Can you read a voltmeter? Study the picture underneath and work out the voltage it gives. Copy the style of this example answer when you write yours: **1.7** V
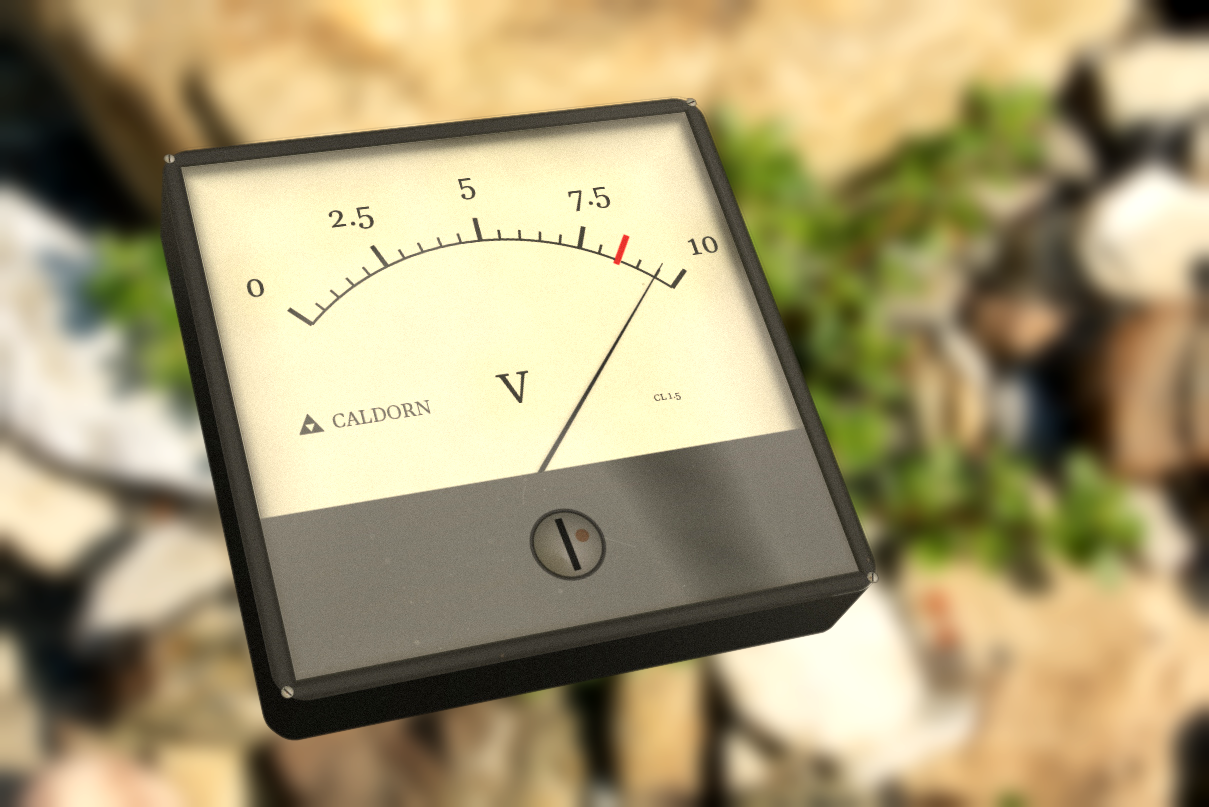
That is **9.5** V
